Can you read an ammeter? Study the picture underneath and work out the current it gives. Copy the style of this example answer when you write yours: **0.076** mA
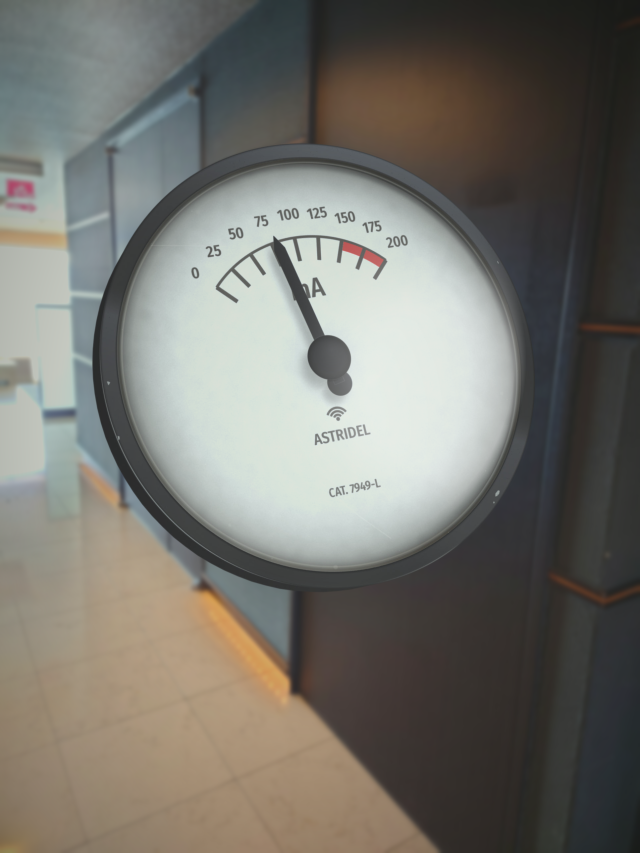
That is **75** mA
